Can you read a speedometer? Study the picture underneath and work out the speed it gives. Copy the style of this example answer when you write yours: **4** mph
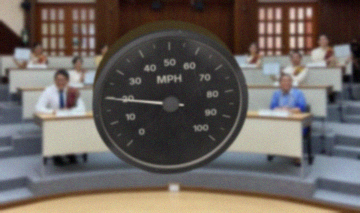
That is **20** mph
